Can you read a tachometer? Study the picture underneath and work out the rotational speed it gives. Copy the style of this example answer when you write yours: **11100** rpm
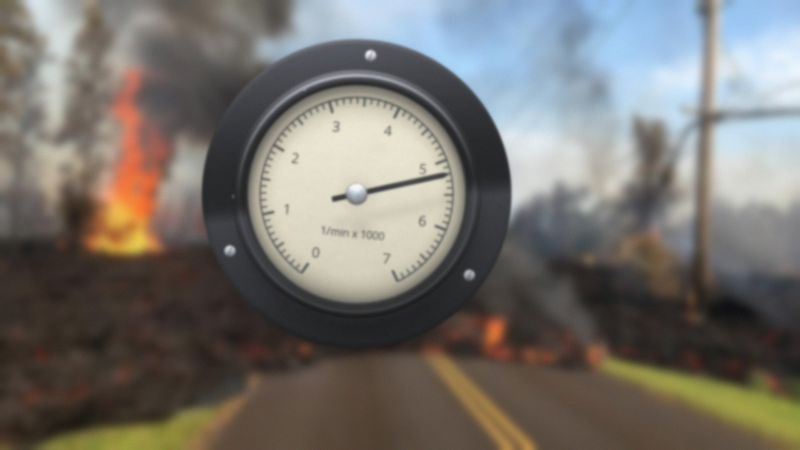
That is **5200** rpm
